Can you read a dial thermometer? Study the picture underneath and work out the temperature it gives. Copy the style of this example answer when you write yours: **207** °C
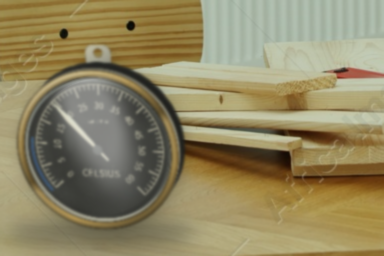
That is **20** °C
